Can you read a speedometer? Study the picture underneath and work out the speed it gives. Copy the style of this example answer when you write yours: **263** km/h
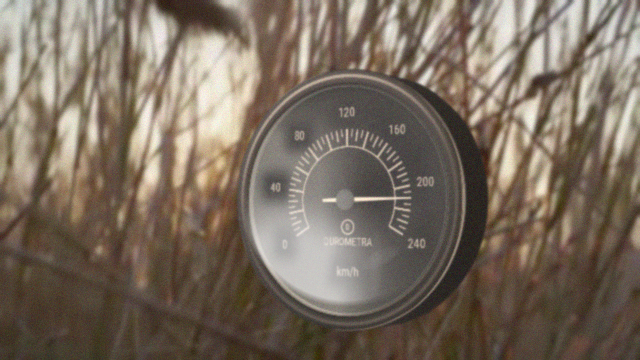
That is **210** km/h
